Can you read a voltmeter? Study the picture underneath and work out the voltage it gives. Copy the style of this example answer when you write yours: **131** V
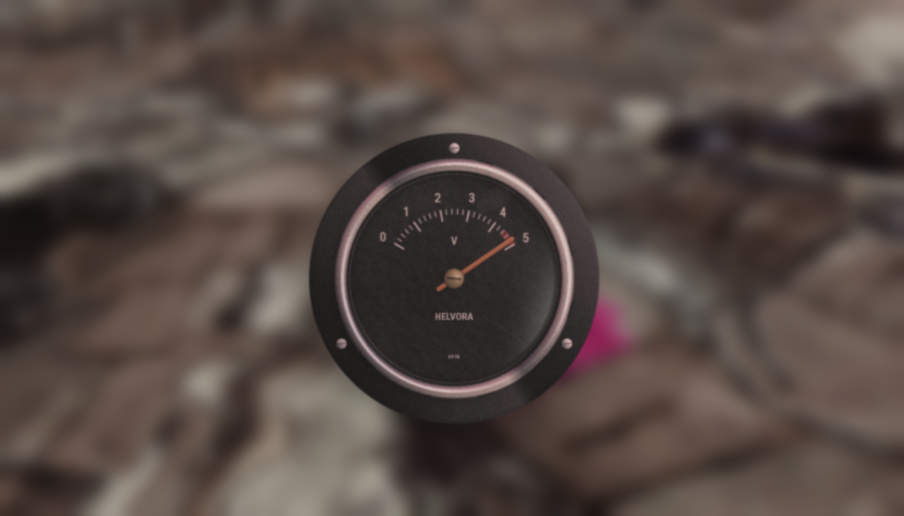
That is **4.8** V
